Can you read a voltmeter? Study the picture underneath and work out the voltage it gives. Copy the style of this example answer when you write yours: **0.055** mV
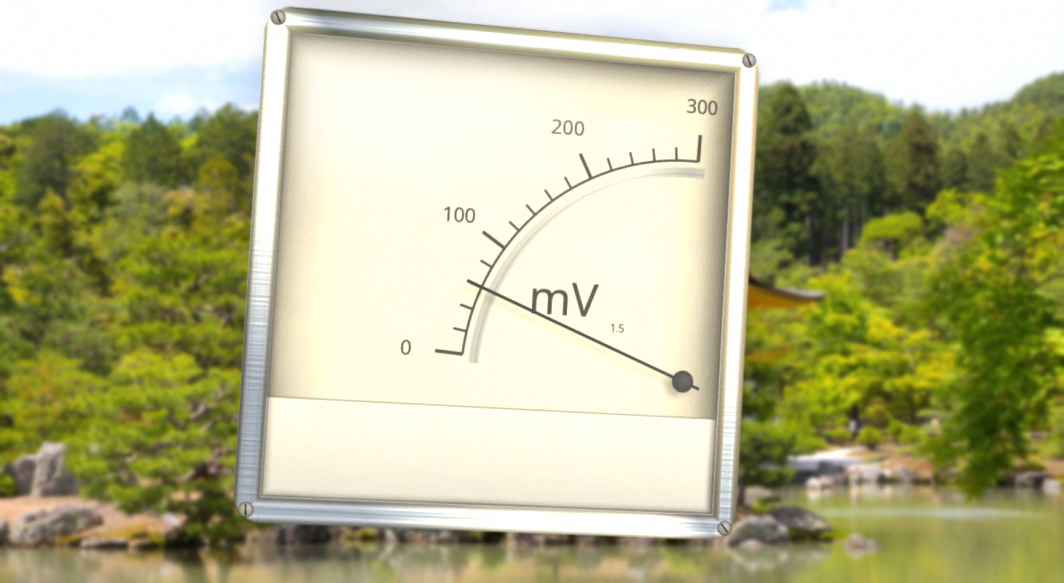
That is **60** mV
